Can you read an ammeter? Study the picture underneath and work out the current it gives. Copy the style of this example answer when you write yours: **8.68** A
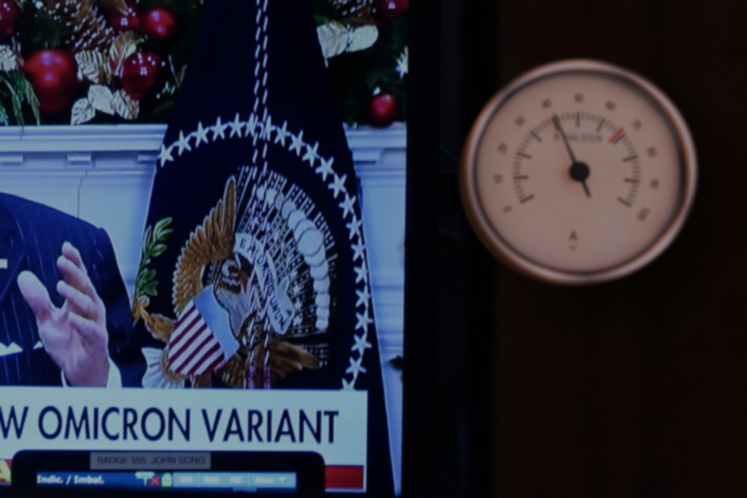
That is **40** A
